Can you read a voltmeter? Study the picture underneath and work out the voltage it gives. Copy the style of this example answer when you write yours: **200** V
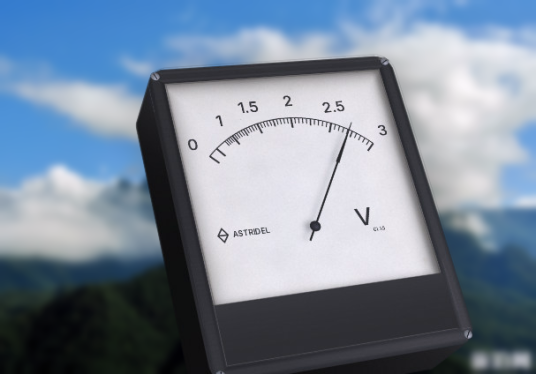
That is **2.7** V
